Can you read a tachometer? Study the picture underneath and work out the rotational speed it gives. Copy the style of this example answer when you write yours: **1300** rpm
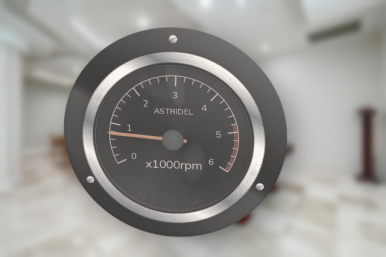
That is **800** rpm
